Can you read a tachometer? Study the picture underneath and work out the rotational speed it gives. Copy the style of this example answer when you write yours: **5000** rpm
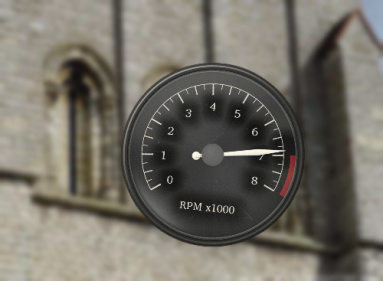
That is **6875** rpm
